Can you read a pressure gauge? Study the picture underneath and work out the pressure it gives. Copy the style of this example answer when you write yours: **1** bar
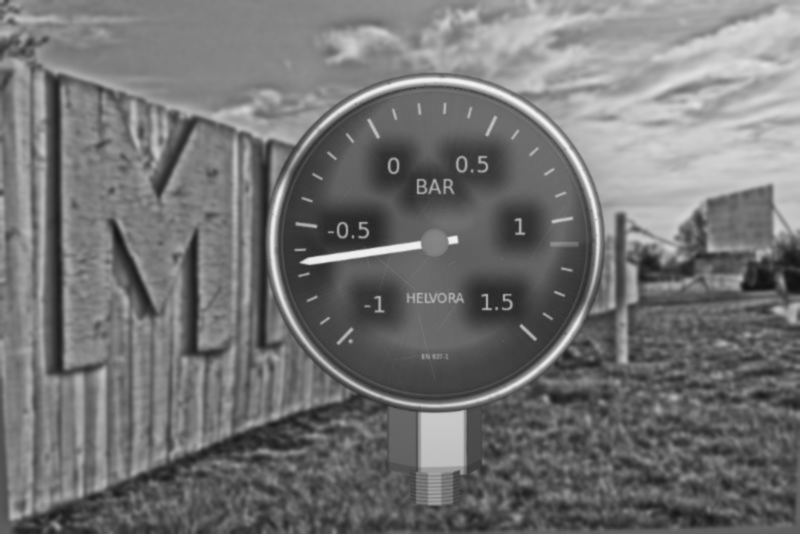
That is **-0.65** bar
